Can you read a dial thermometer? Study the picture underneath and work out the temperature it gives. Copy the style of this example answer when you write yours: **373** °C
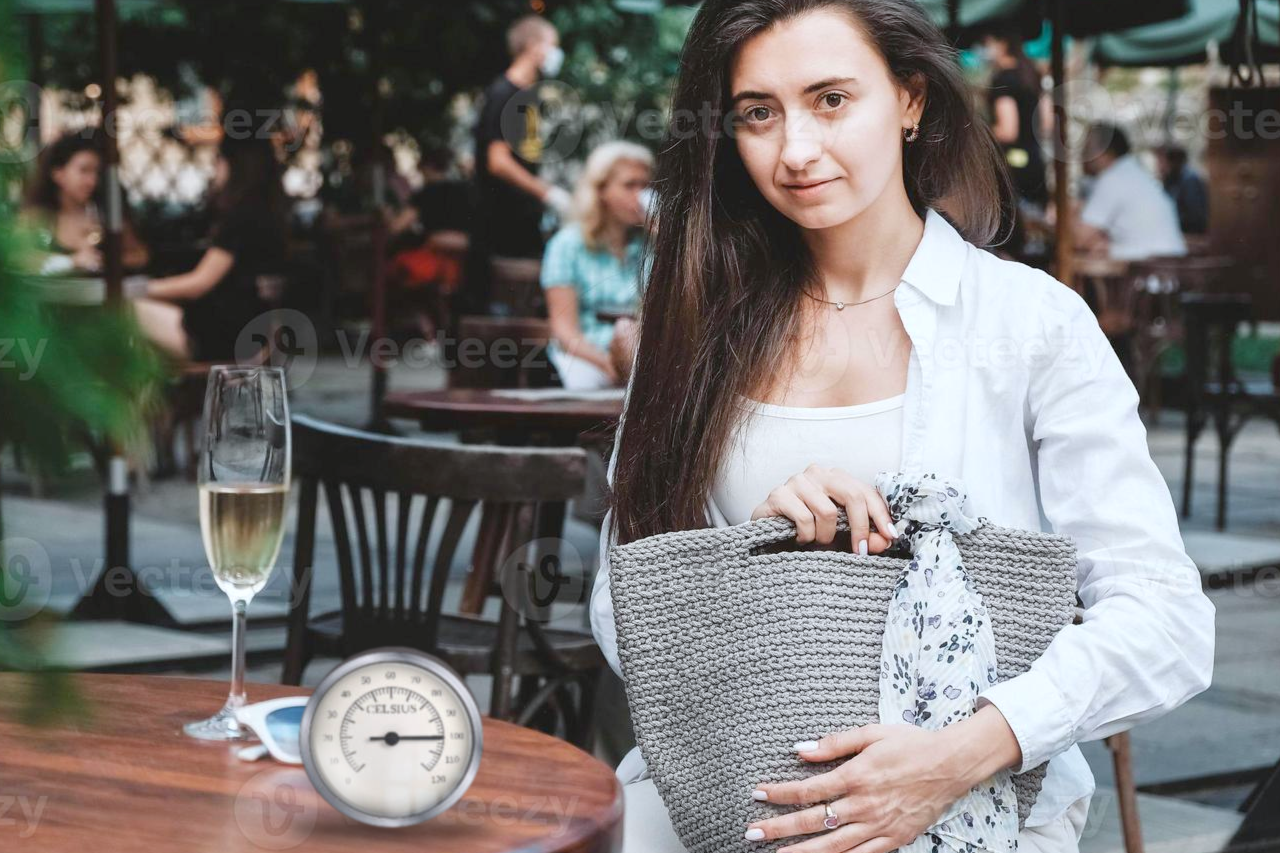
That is **100** °C
